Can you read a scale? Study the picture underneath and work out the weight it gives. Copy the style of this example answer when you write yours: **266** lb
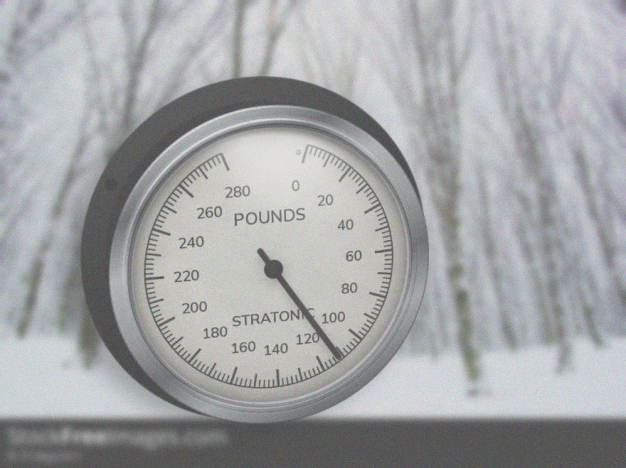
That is **112** lb
